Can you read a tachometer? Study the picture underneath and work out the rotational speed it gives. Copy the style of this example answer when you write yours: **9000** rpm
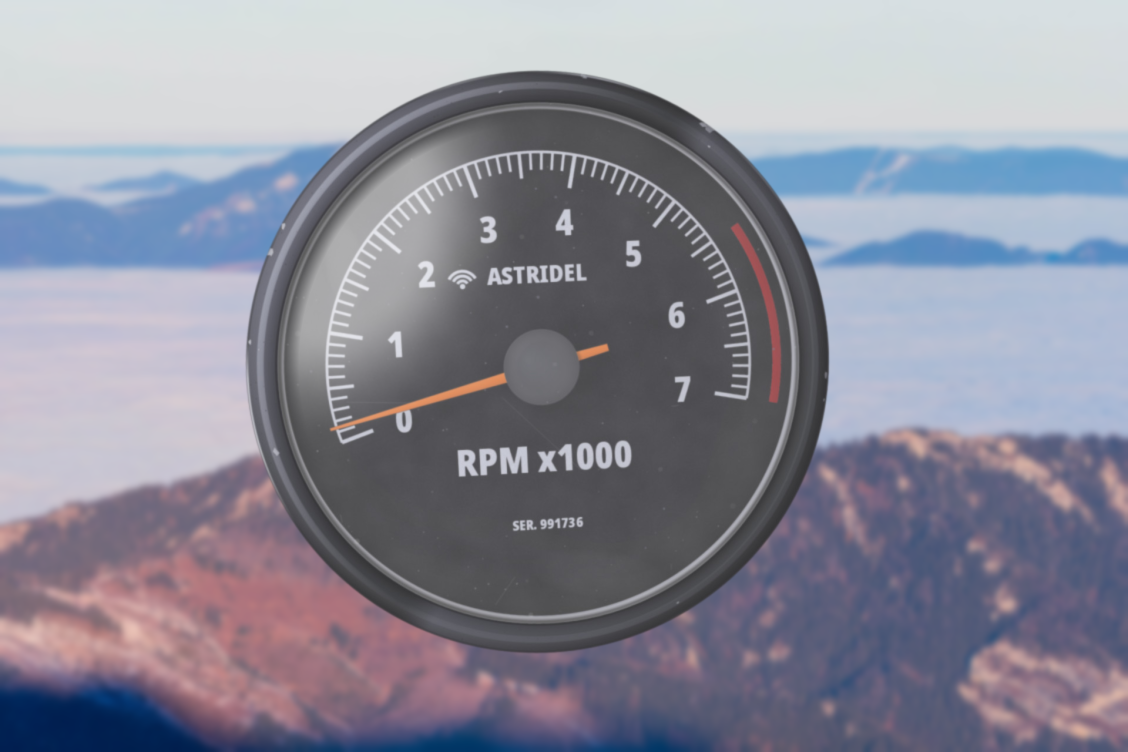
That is **150** rpm
